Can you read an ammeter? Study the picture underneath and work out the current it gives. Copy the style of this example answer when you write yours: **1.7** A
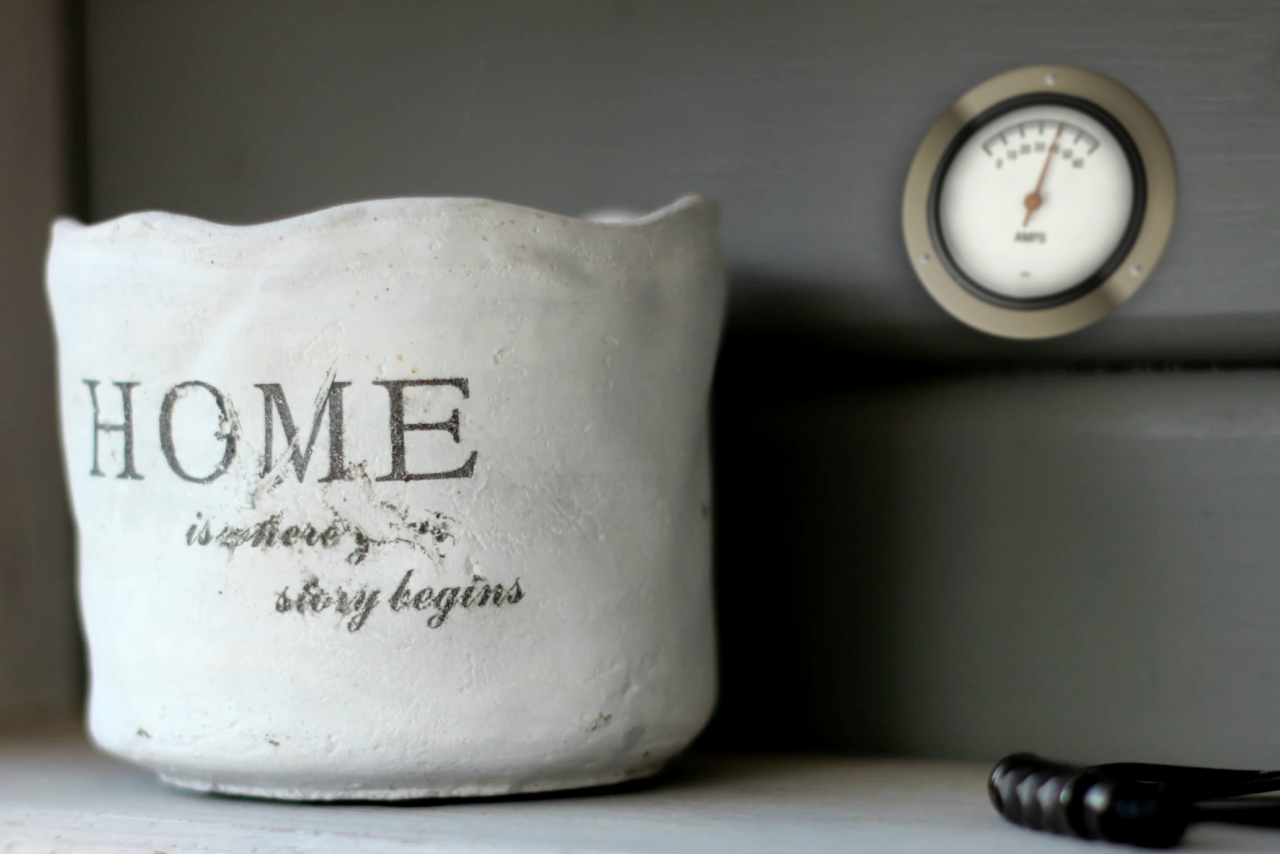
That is **40** A
